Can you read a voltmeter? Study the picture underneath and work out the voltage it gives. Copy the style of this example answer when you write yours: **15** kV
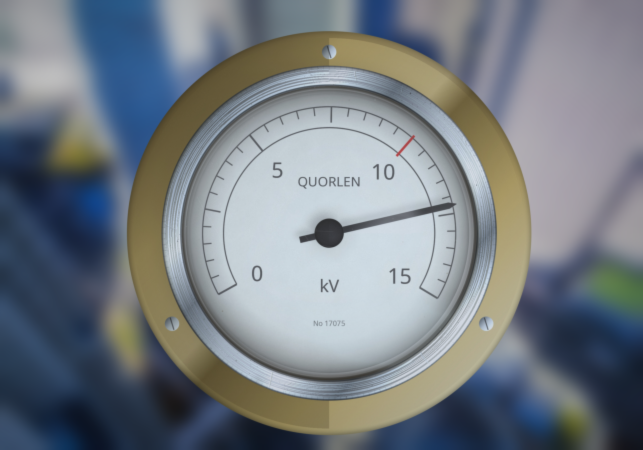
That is **12.25** kV
